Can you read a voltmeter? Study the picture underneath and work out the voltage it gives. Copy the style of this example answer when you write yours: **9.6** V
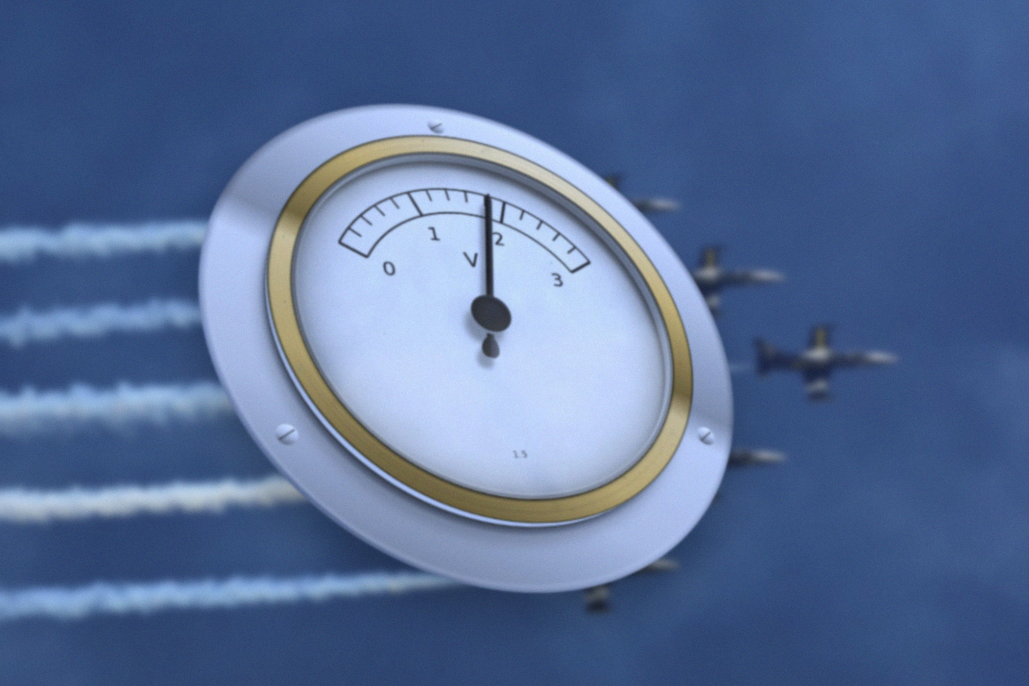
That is **1.8** V
